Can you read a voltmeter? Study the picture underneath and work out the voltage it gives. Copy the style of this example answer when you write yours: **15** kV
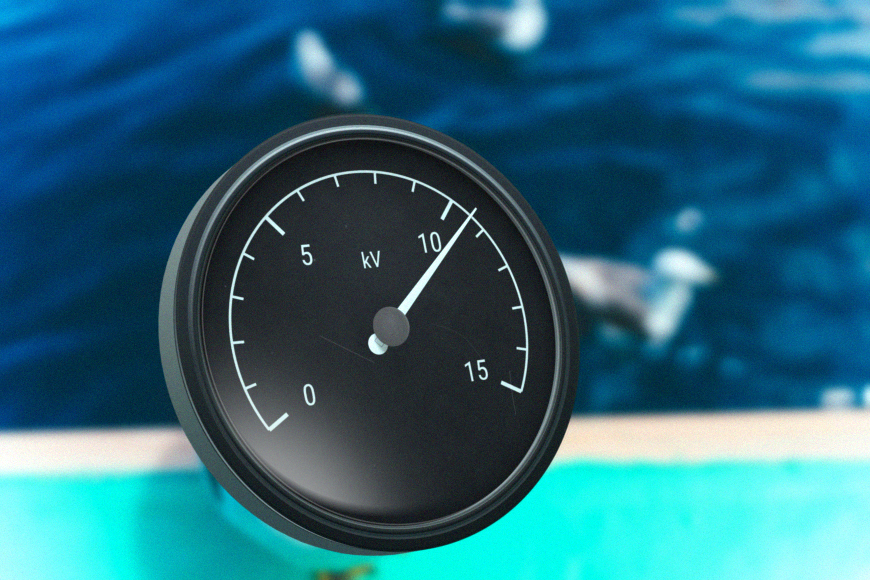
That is **10.5** kV
